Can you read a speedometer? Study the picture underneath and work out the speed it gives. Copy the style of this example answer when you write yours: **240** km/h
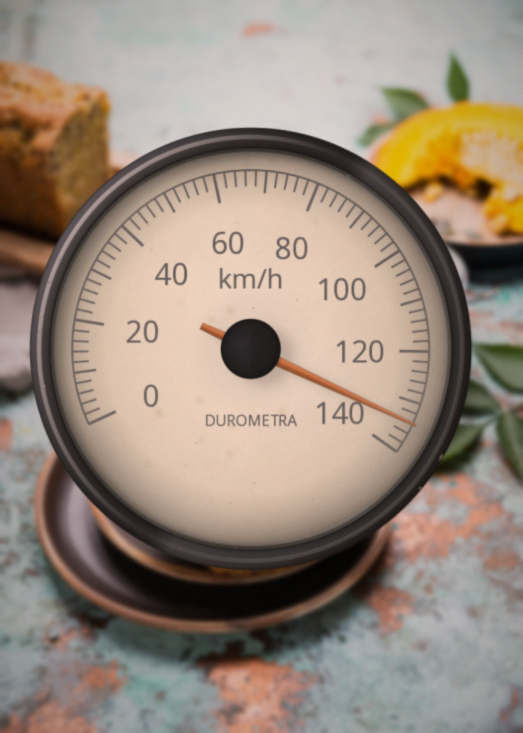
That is **134** km/h
